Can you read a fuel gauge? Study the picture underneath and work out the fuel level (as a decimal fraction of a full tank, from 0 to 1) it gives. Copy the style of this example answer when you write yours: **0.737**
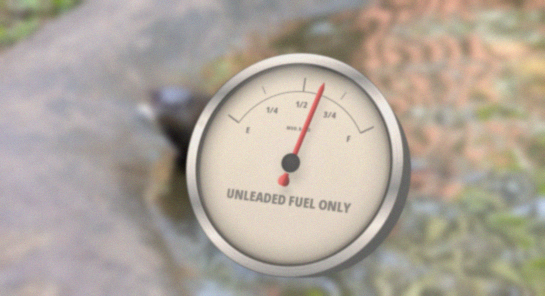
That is **0.625**
